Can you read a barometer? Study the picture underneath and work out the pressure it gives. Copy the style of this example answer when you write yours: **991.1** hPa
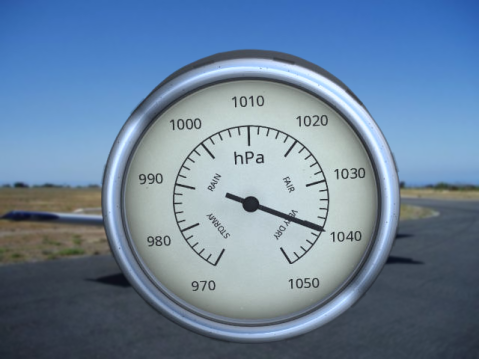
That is **1040** hPa
